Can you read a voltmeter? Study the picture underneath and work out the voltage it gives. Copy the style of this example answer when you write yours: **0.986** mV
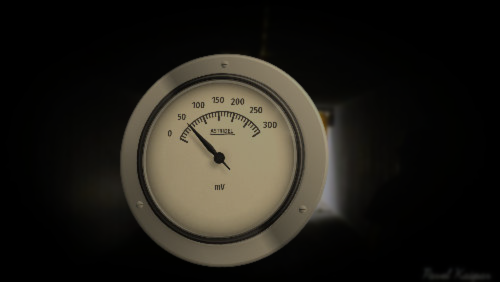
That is **50** mV
